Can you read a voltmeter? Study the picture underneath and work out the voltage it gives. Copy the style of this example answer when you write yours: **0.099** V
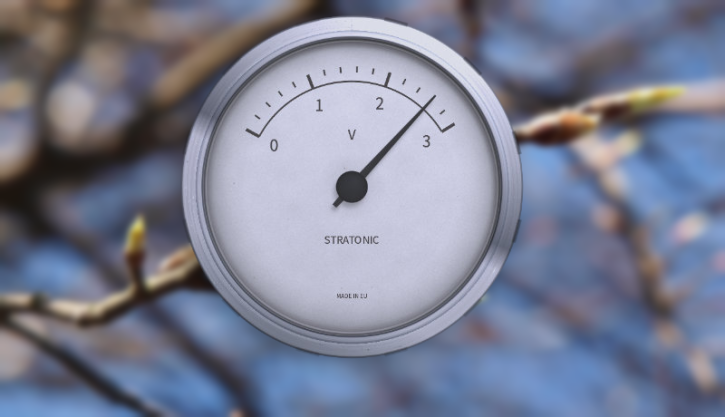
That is **2.6** V
